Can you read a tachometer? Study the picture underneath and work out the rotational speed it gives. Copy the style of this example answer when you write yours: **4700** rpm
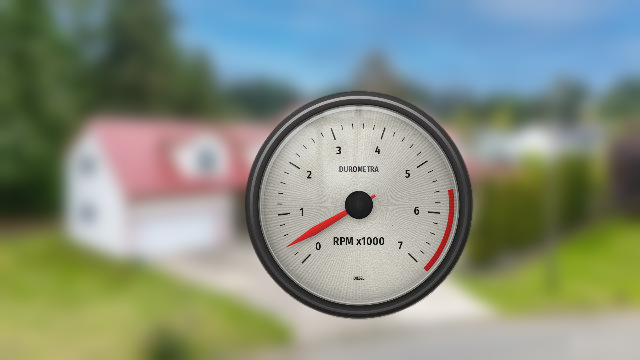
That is **400** rpm
